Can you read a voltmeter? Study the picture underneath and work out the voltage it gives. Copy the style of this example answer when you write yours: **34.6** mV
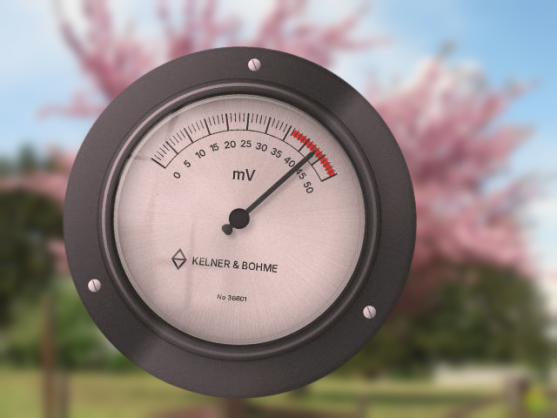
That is **43** mV
